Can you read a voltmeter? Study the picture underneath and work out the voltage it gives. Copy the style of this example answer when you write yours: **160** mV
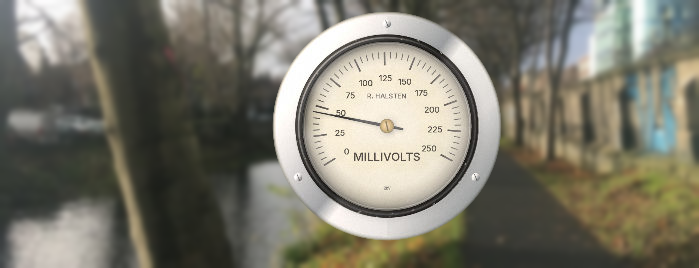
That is **45** mV
